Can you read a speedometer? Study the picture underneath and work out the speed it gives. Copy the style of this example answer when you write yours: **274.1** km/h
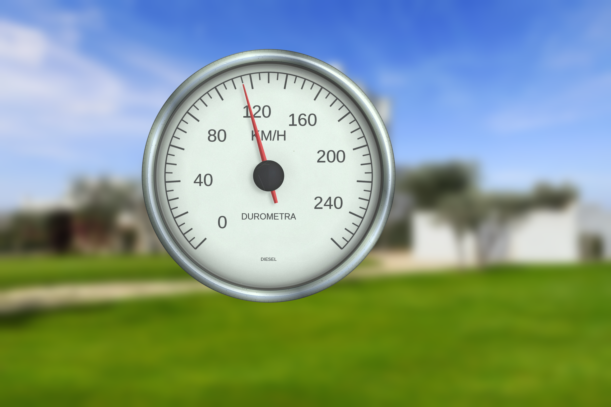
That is **115** km/h
